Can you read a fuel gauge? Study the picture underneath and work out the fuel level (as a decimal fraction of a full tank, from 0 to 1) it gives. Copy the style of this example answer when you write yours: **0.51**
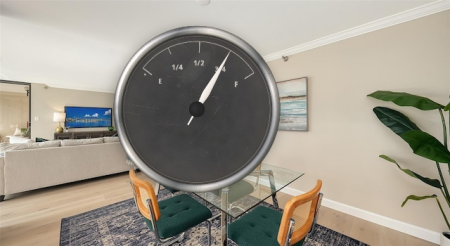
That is **0.75**
